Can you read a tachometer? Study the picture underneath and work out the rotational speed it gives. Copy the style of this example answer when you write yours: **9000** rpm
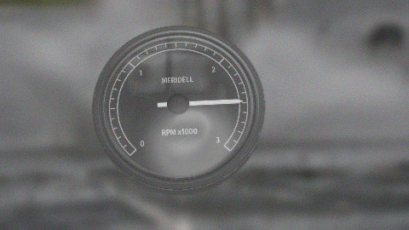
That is **2500** rpm
